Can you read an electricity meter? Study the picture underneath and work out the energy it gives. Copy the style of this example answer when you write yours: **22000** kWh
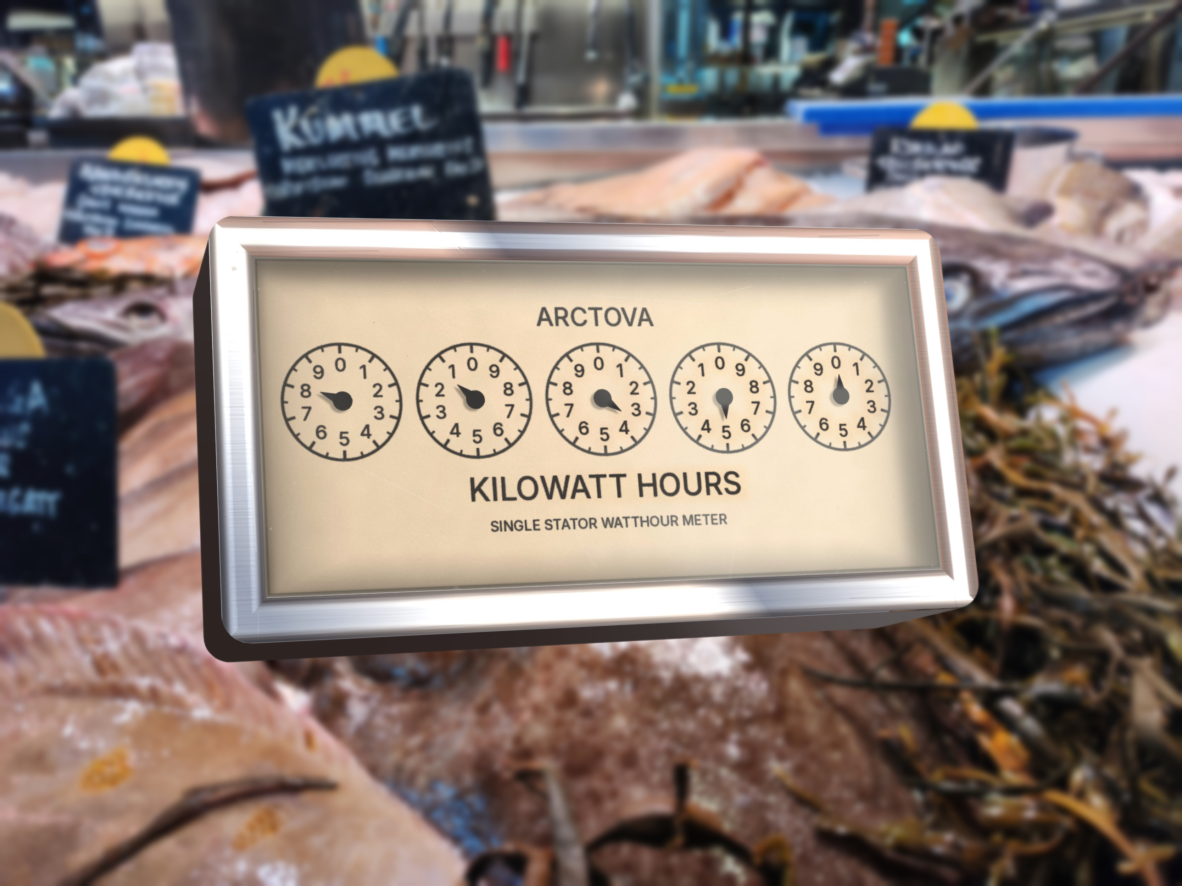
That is **81350** kWh
